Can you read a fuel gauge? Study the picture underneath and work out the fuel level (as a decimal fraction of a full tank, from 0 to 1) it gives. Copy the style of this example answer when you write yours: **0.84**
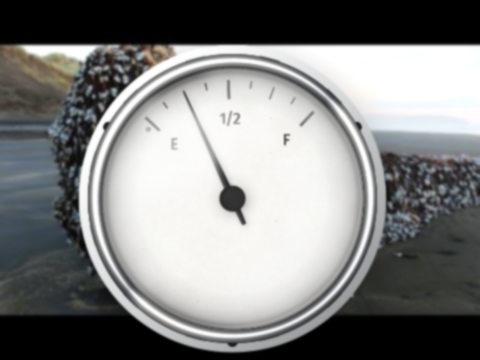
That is **0.25**
